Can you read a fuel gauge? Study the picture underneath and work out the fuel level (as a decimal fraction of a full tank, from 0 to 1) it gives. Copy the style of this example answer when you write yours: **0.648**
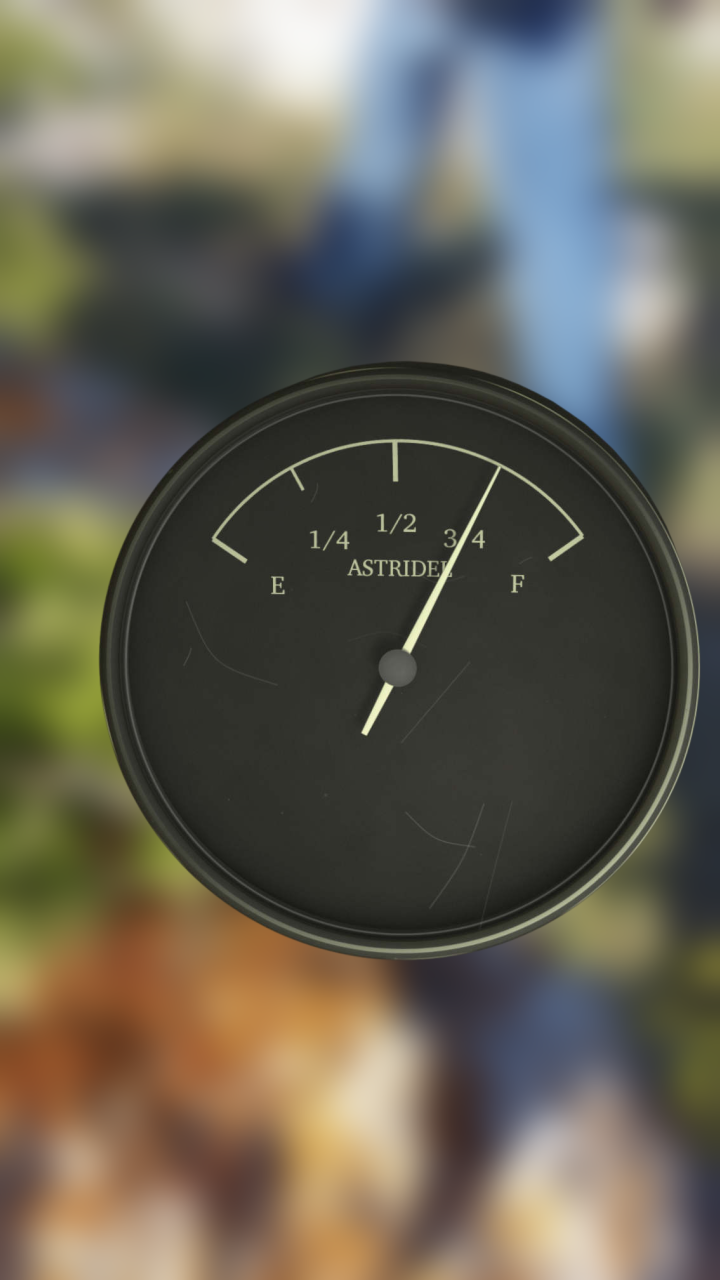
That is **0.75**
